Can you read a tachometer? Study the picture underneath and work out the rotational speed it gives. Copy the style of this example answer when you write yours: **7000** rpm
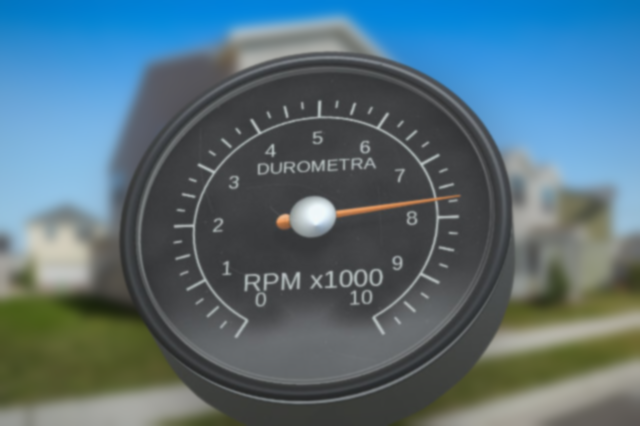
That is **7750** rpm
